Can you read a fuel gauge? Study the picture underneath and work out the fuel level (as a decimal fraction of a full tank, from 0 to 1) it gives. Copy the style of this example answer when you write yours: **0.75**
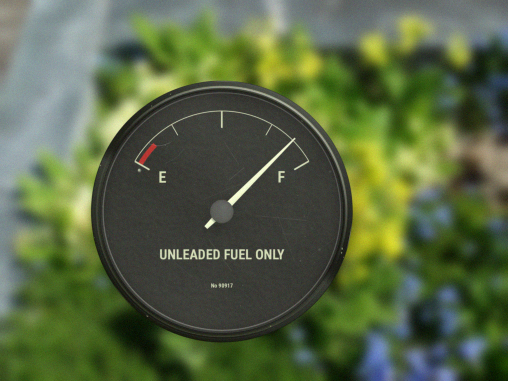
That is **0.875**
